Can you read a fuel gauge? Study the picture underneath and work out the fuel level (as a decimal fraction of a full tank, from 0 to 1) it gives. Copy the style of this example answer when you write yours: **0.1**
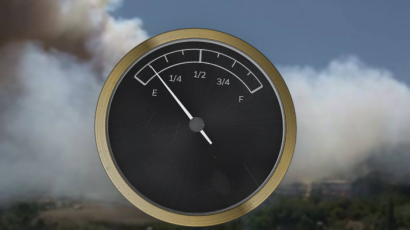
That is **0.125**
